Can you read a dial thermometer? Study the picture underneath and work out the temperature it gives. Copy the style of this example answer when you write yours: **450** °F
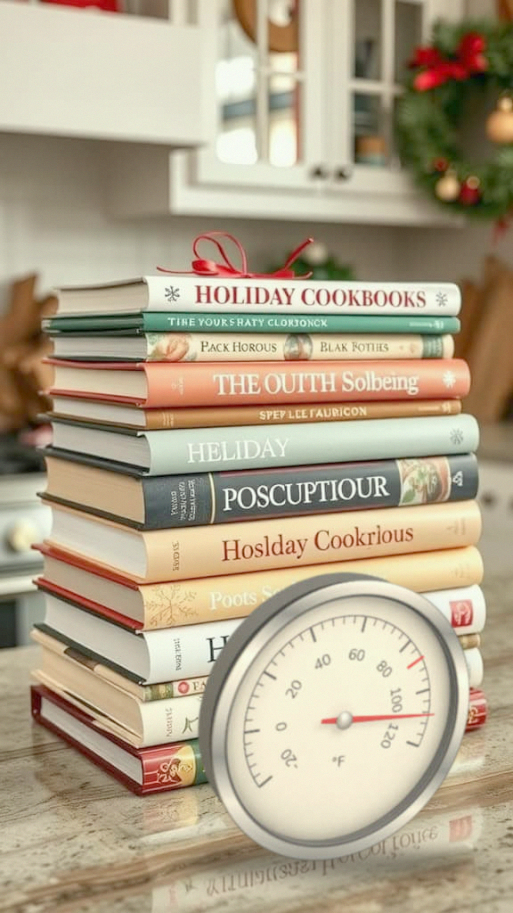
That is **108** °F
